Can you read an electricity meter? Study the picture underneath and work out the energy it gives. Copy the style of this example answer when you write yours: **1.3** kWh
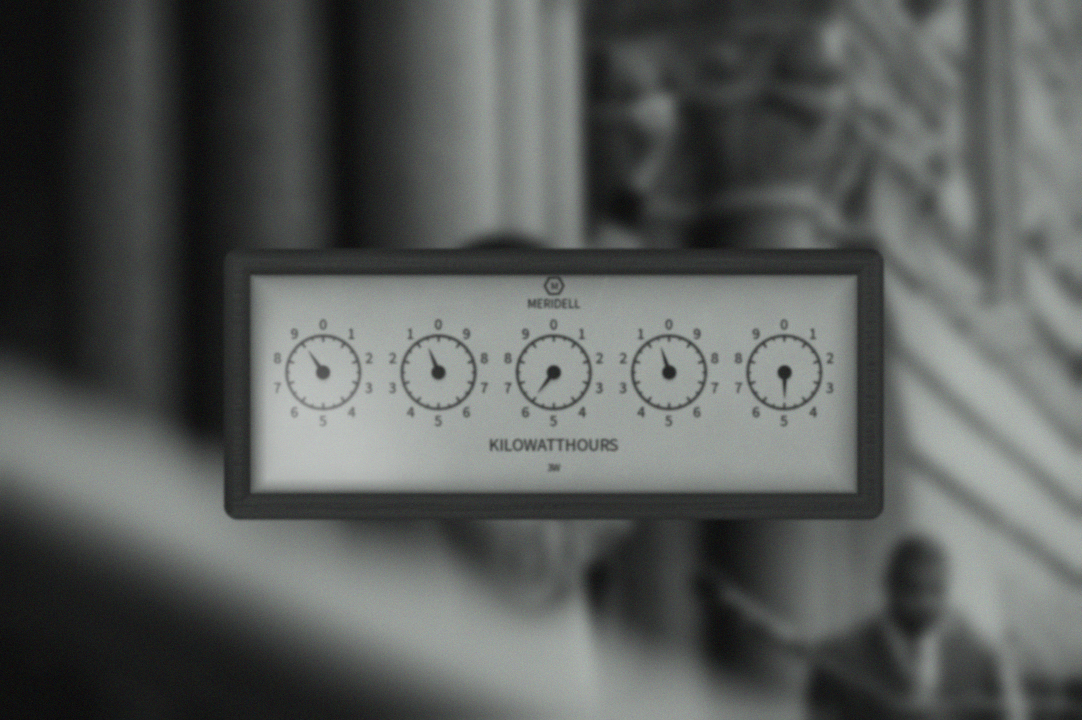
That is **90605** kWh
